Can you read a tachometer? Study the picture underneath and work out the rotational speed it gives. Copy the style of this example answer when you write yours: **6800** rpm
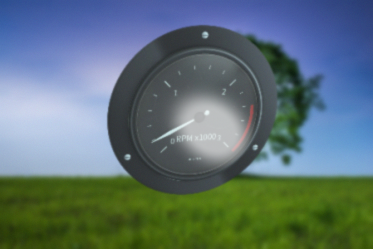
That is **200** rpm
